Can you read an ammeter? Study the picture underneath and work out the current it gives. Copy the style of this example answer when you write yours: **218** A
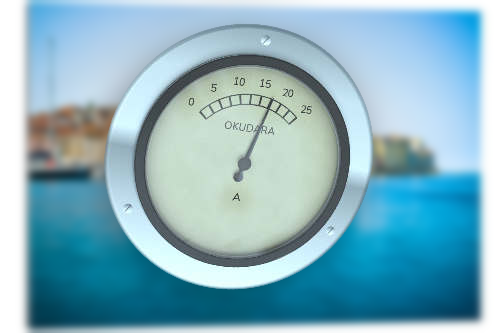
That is **17.5** A
